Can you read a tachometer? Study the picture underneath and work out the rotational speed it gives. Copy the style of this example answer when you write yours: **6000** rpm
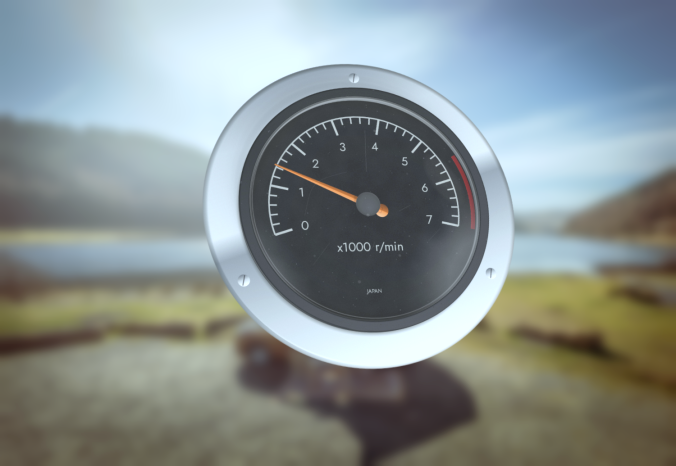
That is **1400** rpm
